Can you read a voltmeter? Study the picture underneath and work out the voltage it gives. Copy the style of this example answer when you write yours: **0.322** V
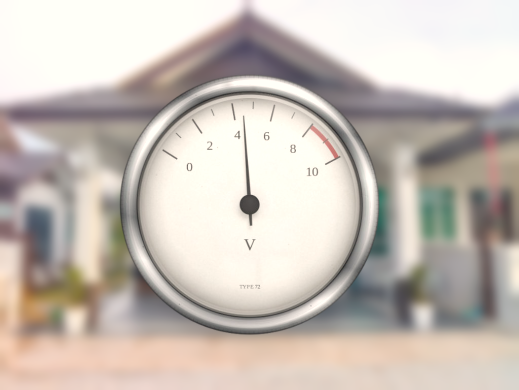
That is **4.5** V
